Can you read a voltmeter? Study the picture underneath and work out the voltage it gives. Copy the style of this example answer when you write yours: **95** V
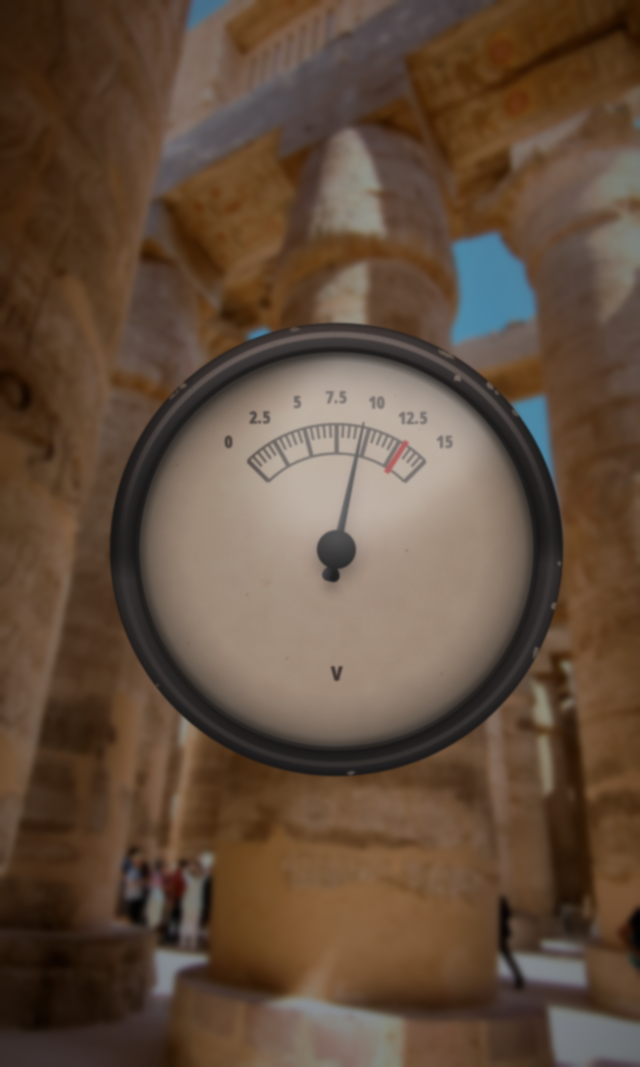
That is **9.5** V
